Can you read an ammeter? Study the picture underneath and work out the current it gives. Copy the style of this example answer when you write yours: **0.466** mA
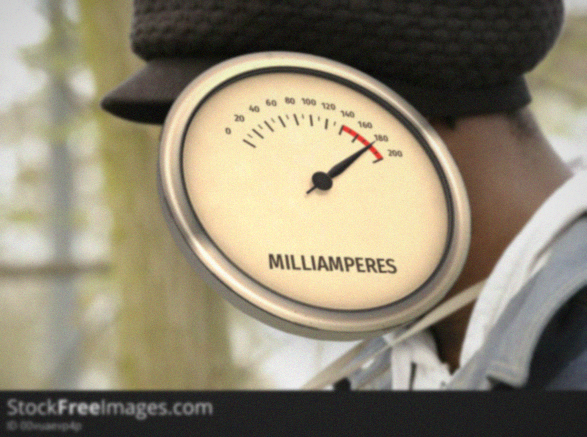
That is **180** mA
